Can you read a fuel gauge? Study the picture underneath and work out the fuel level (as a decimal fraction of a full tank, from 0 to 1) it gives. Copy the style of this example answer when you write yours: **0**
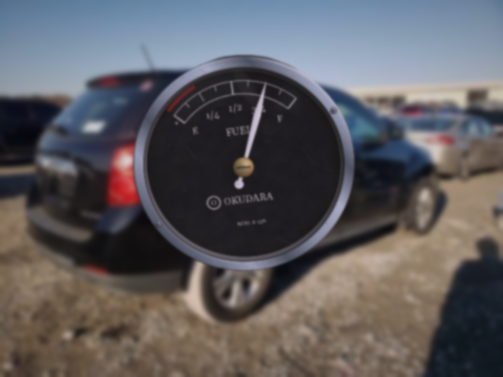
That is **0.75**
